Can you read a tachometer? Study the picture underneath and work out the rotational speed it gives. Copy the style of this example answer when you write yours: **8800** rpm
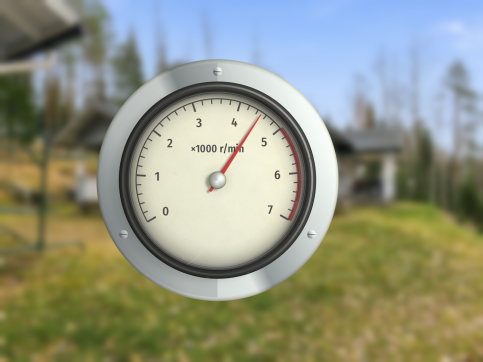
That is **4500** rpm
